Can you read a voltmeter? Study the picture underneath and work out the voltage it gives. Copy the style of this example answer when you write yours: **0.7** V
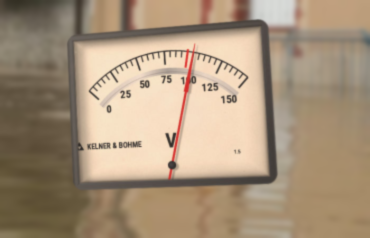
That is **100** V
